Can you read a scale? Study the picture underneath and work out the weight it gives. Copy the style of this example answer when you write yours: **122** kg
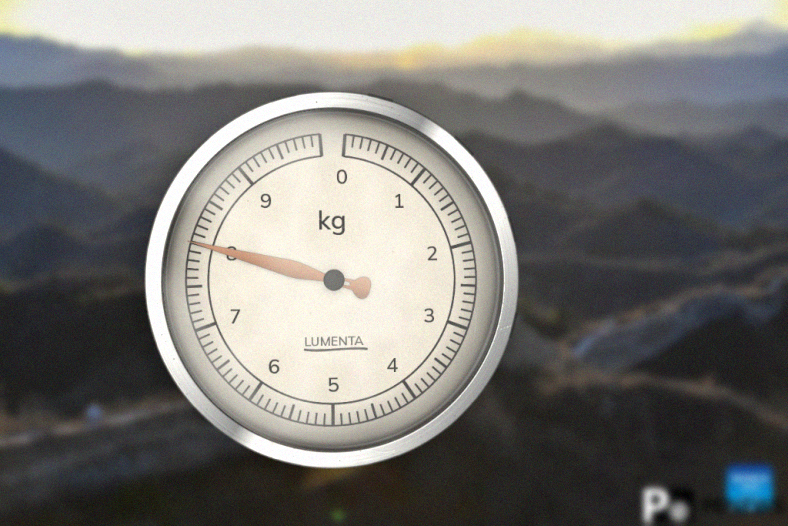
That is **8** kg
